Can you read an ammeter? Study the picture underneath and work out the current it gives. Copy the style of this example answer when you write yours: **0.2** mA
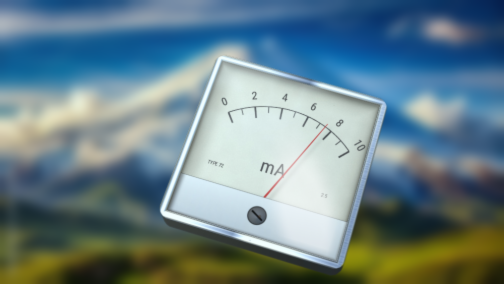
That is **7.5** mA
